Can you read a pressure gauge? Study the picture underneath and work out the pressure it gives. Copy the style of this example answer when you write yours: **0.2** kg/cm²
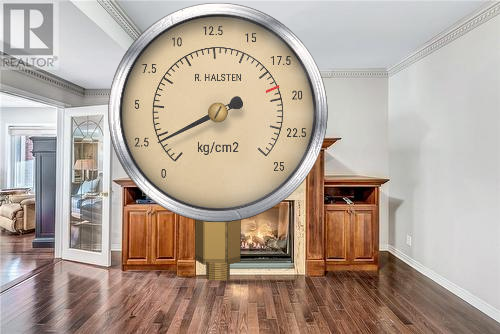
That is **2** kg/cm²
